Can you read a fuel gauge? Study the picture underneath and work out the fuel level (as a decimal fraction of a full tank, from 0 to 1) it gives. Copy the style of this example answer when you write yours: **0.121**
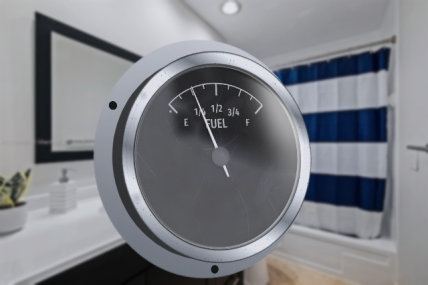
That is **0.25**
